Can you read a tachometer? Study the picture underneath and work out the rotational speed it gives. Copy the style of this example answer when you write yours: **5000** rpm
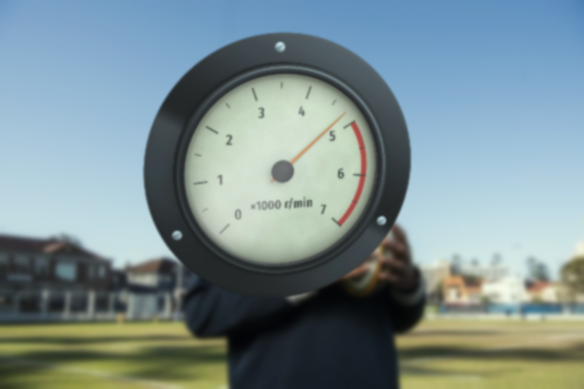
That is **4750** rpm
